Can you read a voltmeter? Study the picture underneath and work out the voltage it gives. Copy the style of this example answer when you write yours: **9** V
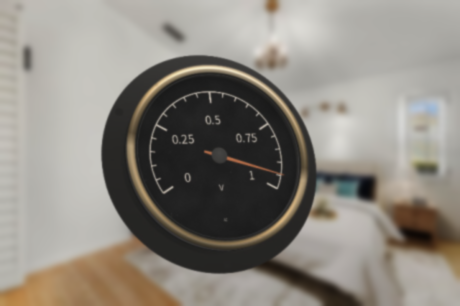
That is **0.95** V
